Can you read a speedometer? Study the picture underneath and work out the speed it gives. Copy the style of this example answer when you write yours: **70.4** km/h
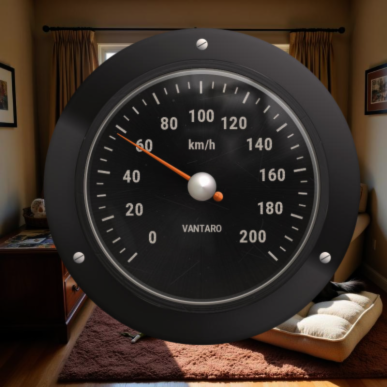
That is **57.5** km/h
